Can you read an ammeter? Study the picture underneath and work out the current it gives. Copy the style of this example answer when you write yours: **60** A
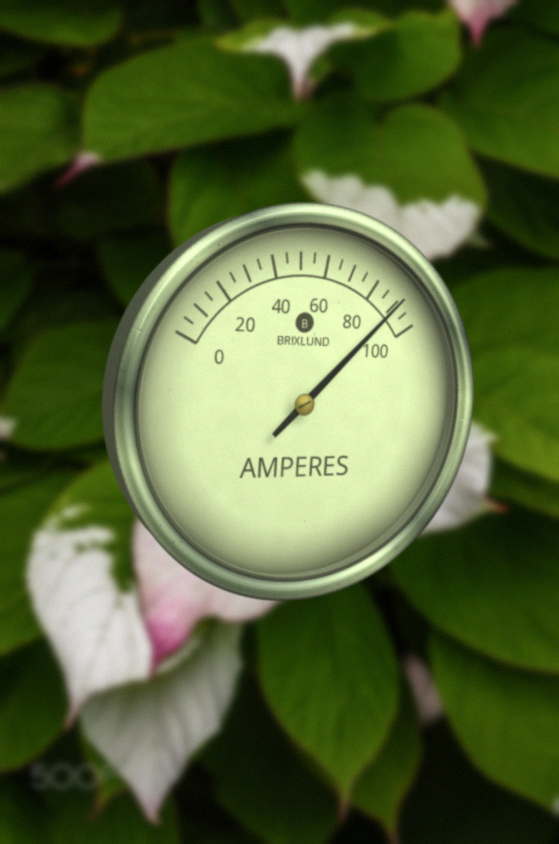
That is **90** A
